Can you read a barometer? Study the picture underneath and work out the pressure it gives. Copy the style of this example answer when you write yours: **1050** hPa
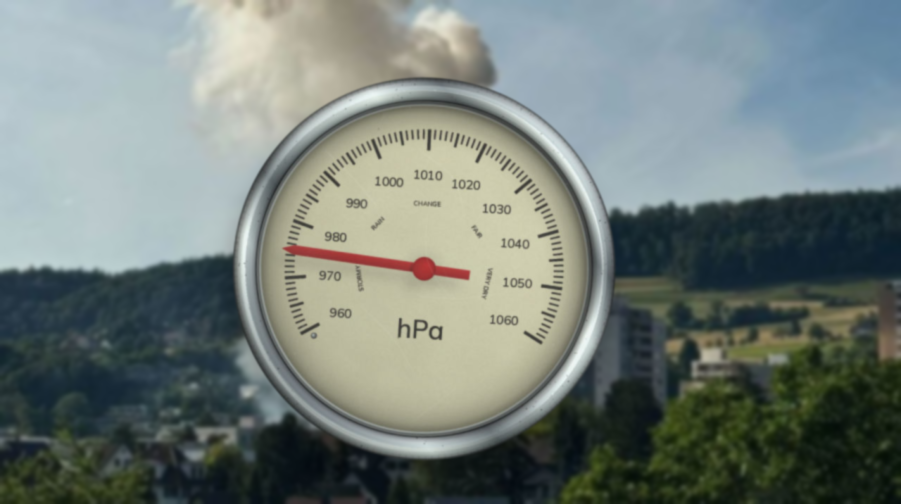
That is **975** hPa
